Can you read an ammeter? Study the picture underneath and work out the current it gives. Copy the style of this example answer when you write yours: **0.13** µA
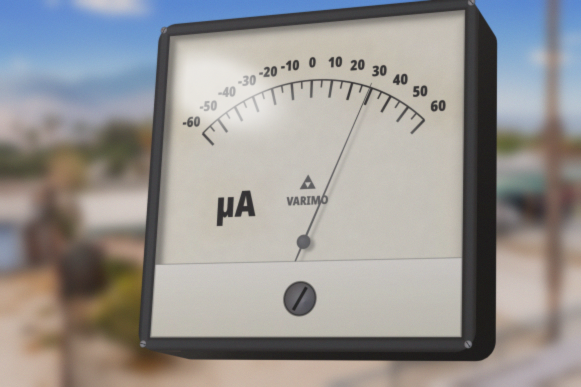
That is **30** µA
